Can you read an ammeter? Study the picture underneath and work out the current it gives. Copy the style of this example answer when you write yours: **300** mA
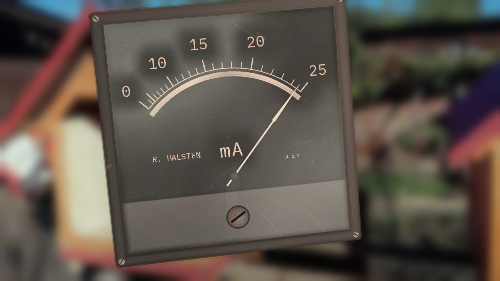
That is **24.5** mA
